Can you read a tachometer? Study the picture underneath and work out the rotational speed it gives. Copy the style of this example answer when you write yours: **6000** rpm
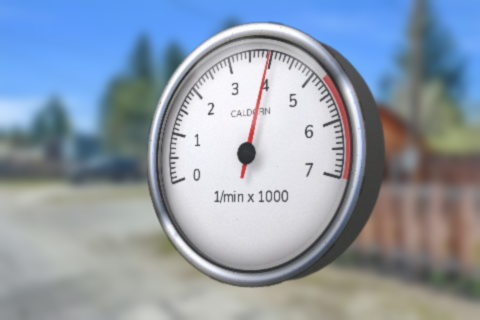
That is **4000** rpm
